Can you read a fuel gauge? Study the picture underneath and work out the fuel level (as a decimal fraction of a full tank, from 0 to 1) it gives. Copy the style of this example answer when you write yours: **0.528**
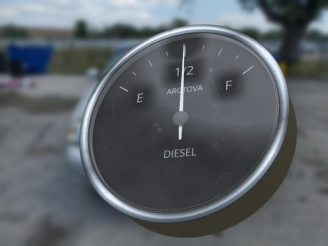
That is **0.5**
